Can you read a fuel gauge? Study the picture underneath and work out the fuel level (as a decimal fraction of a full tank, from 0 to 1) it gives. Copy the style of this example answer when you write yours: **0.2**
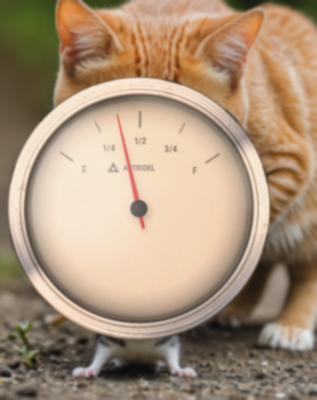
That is **0.375**
